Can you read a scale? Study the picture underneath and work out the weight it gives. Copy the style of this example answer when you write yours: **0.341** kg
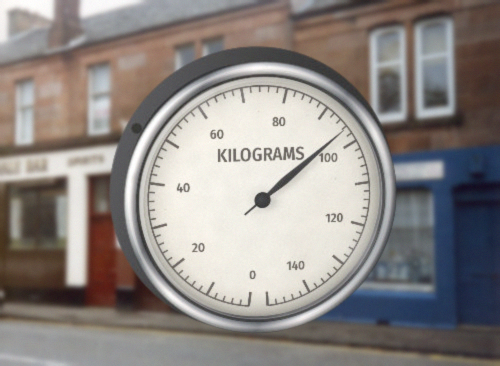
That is **96** kg
